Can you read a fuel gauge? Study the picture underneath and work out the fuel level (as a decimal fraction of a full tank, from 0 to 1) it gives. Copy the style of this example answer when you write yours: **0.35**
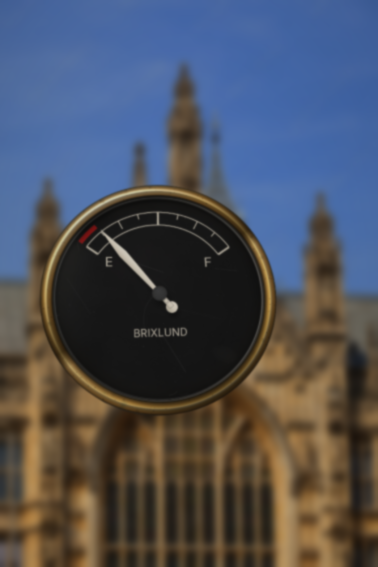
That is **0.125**
